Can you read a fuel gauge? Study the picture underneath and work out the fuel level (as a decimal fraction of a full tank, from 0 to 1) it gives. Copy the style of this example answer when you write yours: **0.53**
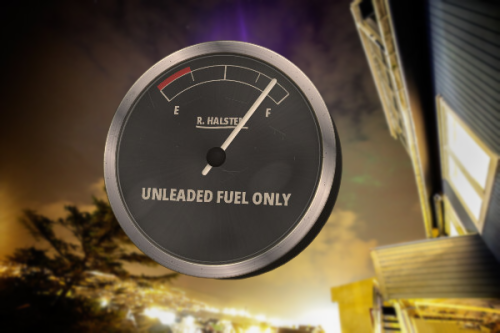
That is **0.875**
